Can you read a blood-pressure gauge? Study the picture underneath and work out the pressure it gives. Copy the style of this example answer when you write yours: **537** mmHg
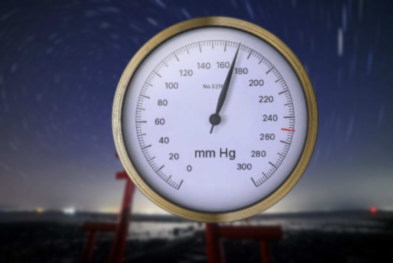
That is **170** mmHg
